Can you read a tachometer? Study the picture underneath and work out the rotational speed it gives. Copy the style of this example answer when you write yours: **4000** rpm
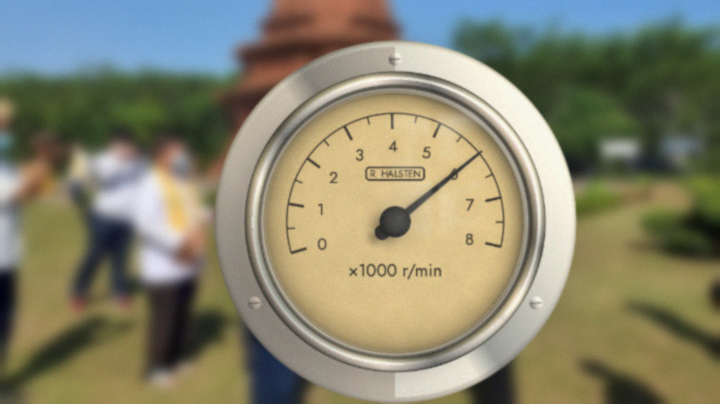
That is **6000** rpm
